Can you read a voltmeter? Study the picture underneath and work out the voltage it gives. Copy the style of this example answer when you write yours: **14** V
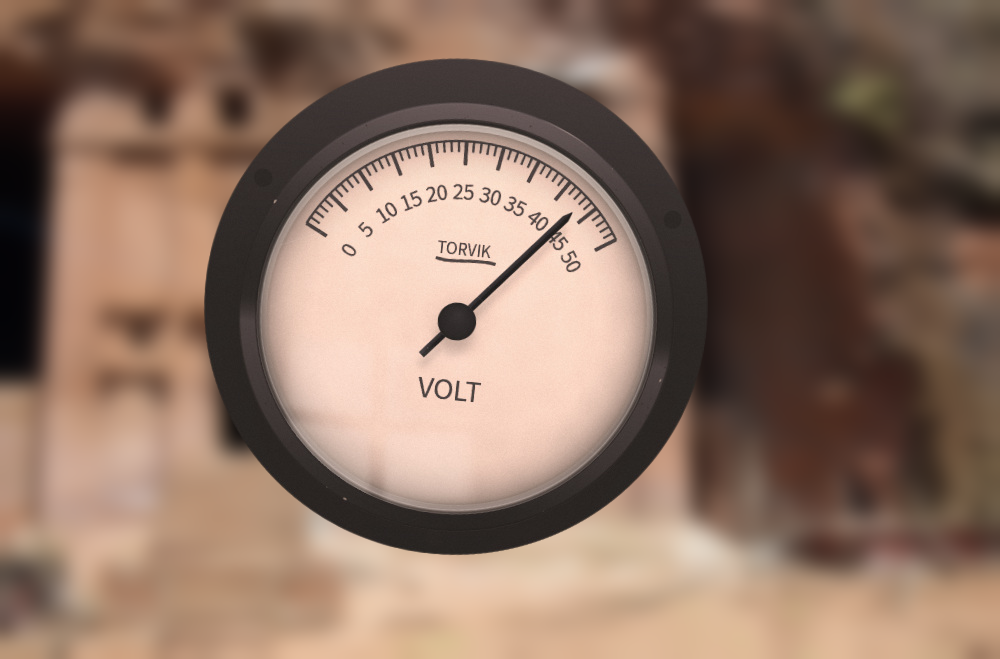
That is **43** V
